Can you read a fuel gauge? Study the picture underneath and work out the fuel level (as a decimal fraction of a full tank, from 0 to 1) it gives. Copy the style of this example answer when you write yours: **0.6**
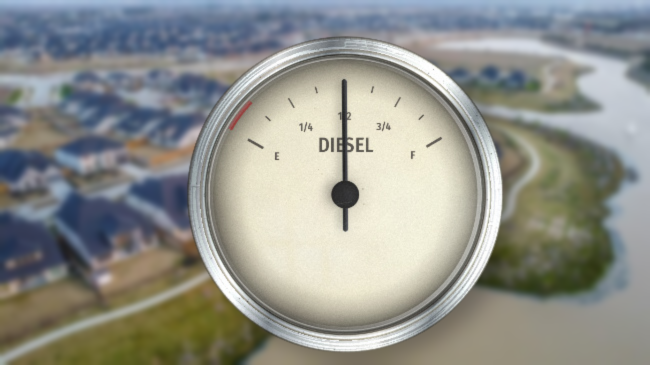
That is **0.5**
